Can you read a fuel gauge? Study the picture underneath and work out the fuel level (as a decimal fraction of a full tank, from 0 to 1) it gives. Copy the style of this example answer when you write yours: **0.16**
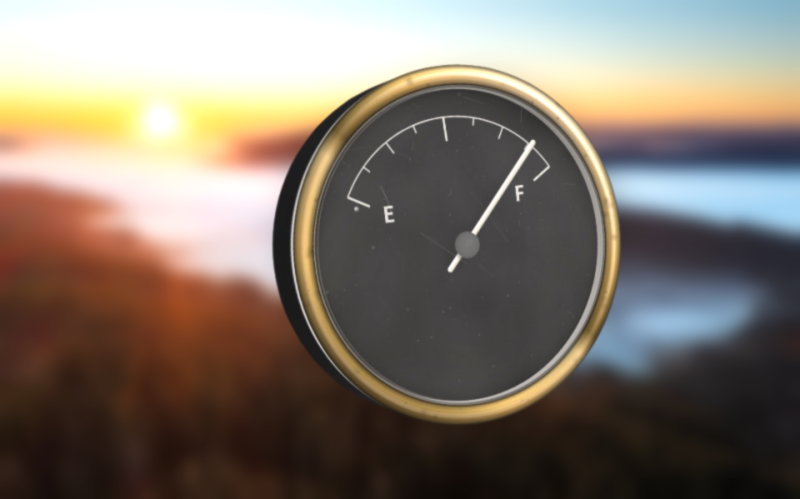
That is **0.875**
